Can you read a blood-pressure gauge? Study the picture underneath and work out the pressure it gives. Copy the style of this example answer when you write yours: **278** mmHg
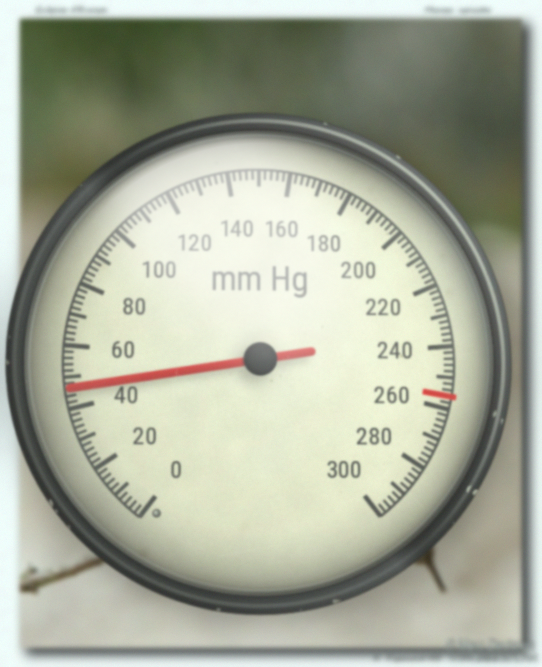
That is **46** mmHg
